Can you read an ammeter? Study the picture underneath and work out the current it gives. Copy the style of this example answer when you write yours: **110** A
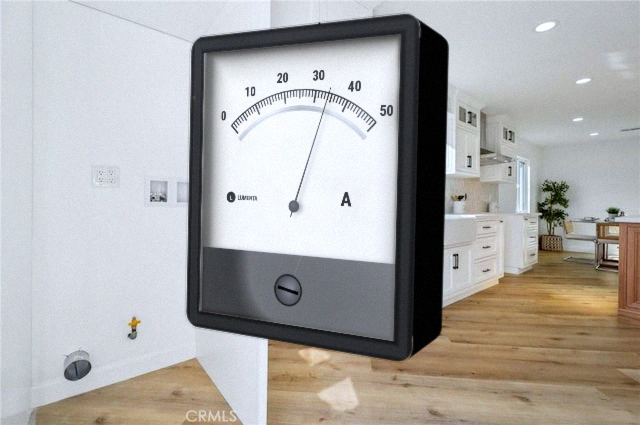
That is **35** A
